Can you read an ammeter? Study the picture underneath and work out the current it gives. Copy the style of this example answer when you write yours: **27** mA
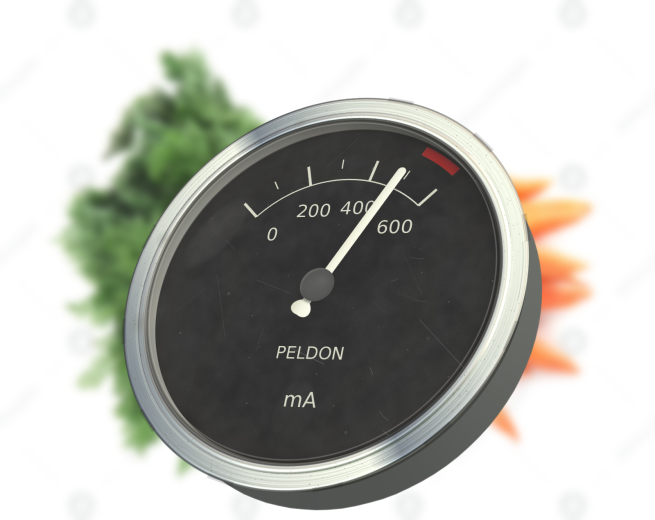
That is **500** mA
